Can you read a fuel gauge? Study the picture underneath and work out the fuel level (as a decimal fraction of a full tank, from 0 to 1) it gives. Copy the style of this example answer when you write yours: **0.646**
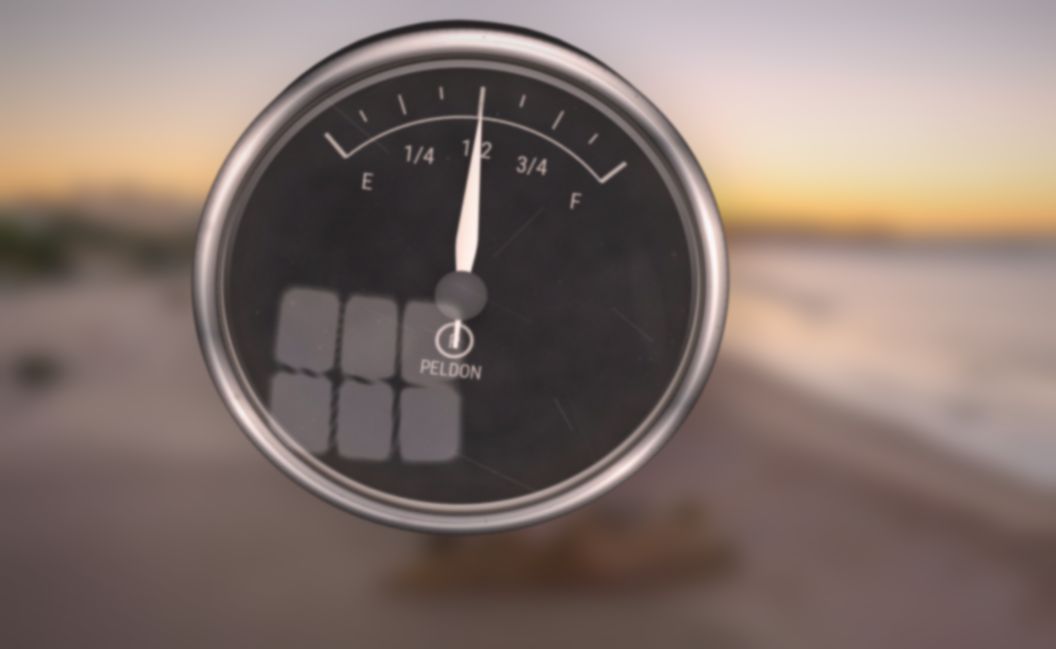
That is **0.5**
